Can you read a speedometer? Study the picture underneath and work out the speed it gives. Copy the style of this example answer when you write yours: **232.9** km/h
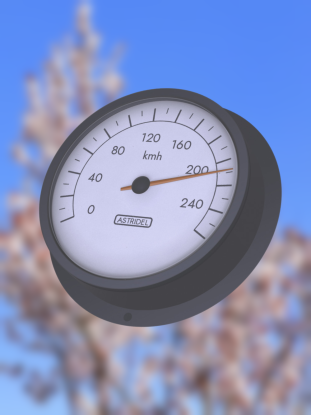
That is **210** km/h
